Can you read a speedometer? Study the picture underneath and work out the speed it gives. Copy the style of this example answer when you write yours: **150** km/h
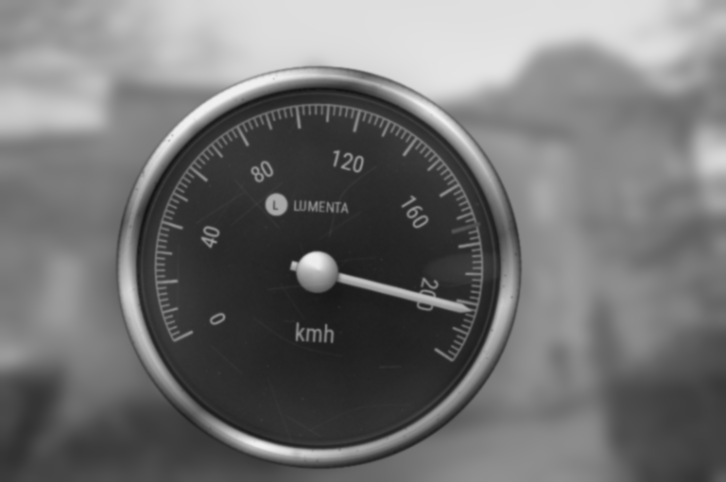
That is **202** km/h
